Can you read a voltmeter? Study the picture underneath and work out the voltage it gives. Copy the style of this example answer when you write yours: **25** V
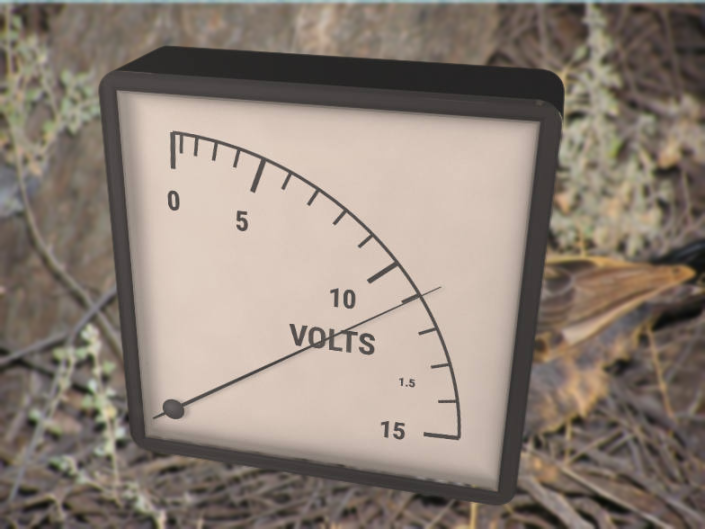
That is **11** V
